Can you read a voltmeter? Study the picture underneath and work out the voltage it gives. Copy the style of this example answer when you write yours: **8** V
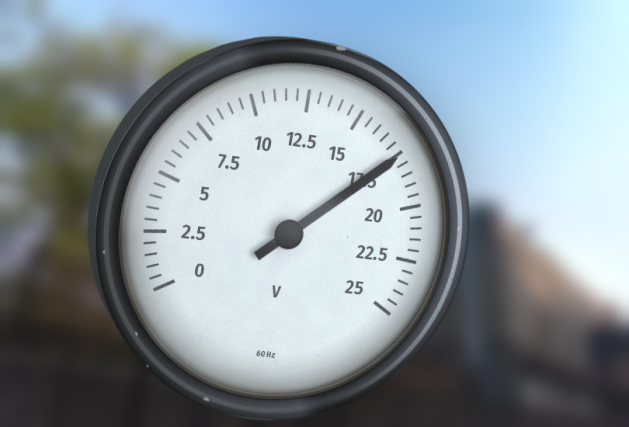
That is **17.5** V
